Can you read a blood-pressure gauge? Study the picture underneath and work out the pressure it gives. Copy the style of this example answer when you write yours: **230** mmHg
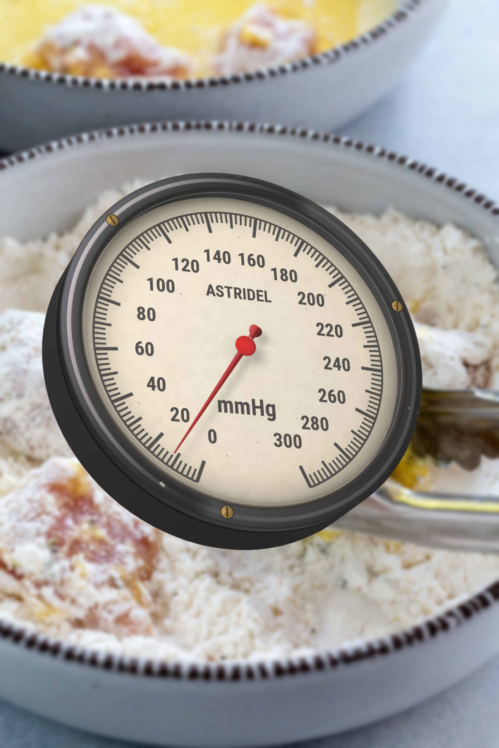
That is **12** mmHg
